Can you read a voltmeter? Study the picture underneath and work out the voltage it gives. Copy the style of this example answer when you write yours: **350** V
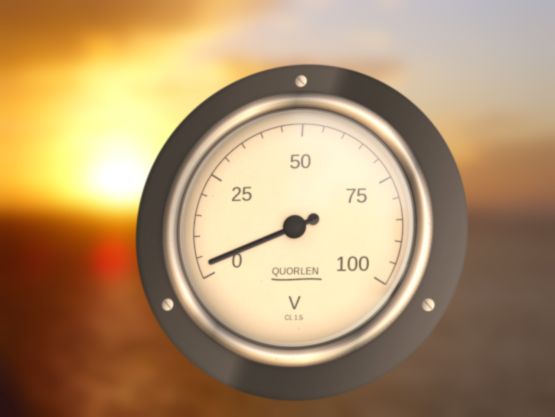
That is **2.5** V
